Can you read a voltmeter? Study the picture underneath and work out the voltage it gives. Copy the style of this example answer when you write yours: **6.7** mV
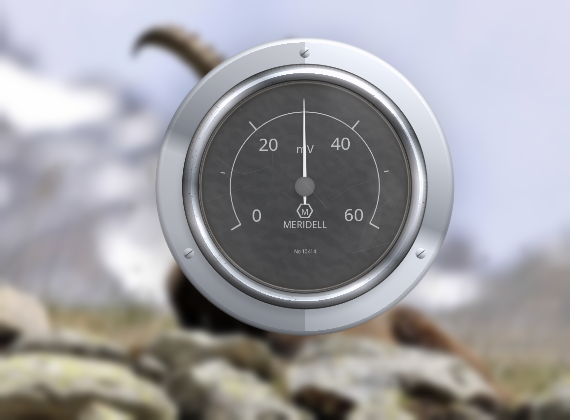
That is **30** mV
